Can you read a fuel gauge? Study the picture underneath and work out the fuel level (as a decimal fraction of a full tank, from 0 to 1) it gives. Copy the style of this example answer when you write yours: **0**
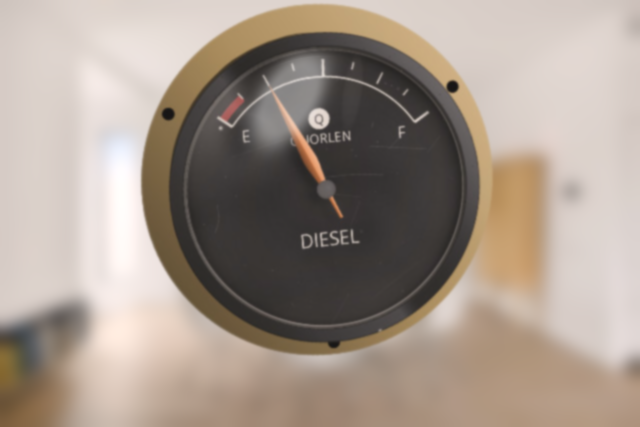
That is **0.25**
